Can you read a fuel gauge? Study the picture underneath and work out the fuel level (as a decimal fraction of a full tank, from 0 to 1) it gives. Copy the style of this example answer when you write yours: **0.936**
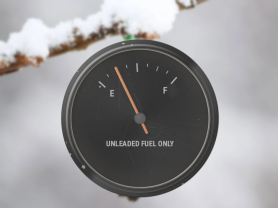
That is **0.25**
